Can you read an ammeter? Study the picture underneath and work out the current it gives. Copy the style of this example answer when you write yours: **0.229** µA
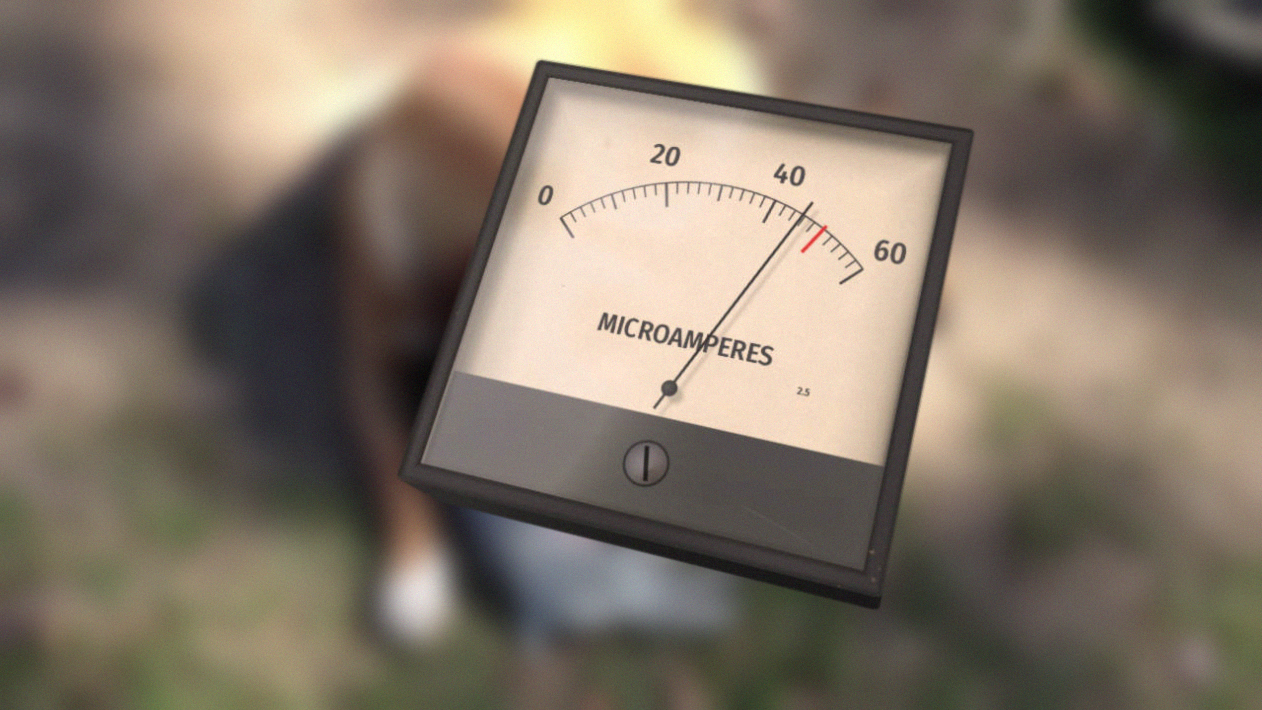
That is **46** µA
